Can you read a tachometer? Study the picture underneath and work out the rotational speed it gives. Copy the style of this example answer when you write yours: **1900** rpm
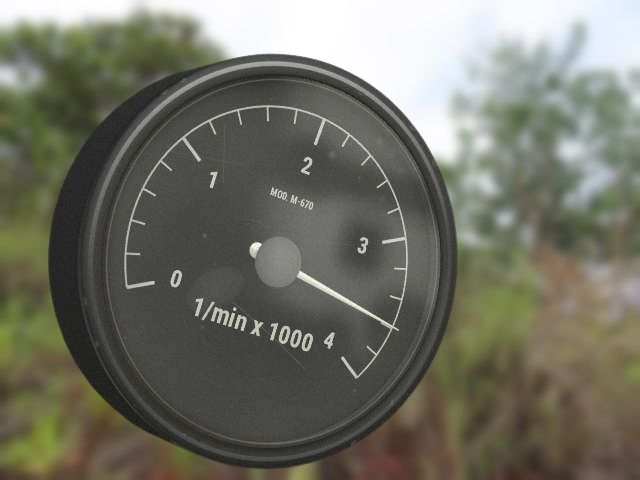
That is **3600** rpm
